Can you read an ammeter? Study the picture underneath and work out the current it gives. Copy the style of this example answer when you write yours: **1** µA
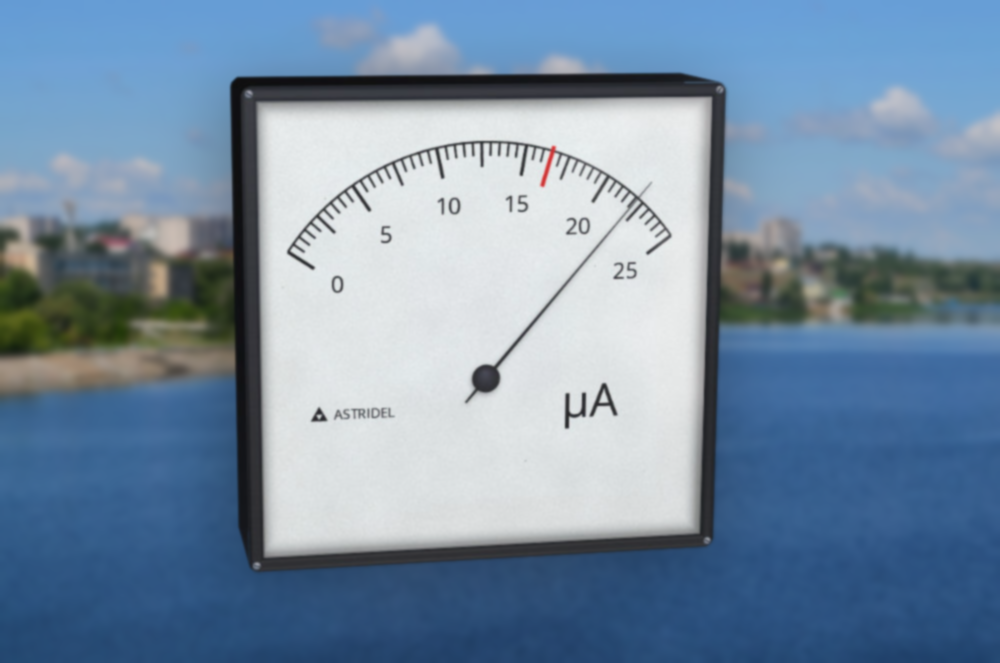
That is **22** µA
